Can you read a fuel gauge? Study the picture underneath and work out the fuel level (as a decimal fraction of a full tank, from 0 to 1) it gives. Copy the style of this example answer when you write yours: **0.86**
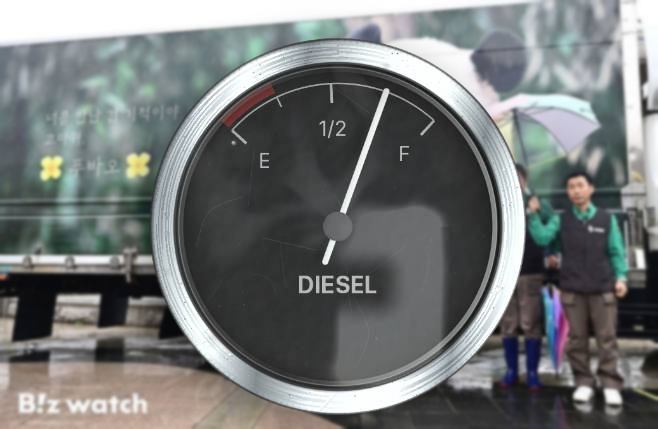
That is **0.75**
